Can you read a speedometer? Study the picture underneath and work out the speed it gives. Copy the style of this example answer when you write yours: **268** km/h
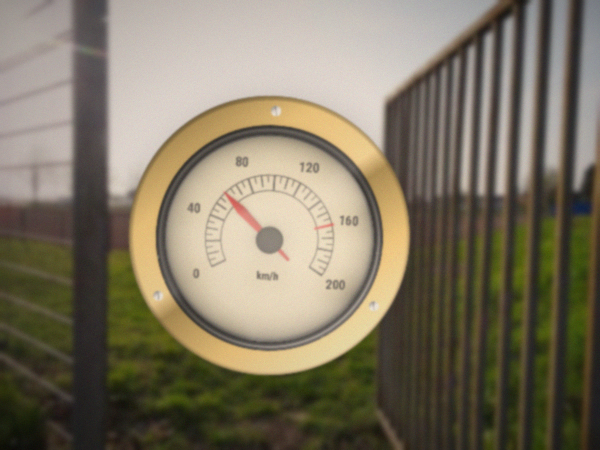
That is **60** km/h
